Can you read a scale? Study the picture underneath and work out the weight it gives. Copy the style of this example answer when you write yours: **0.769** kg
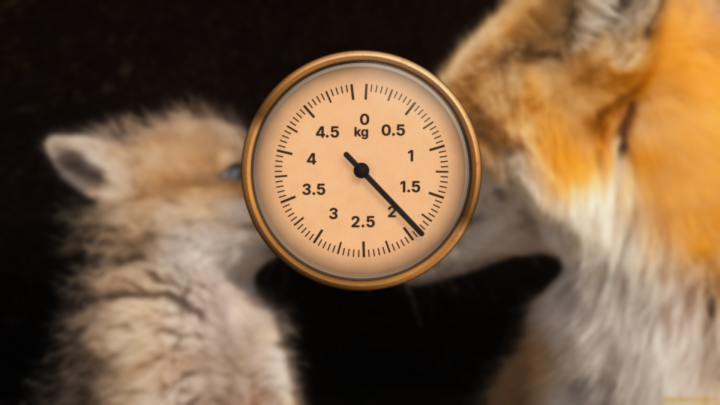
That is **1.9** kg
